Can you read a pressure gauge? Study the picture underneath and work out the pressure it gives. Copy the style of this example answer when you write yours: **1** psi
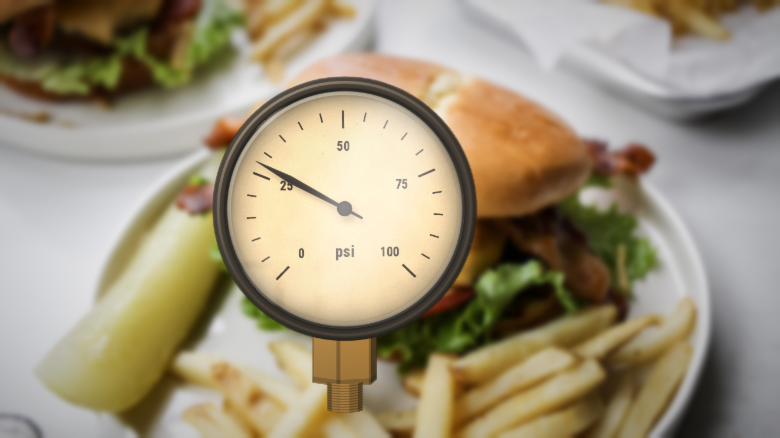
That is **27.5** psi
